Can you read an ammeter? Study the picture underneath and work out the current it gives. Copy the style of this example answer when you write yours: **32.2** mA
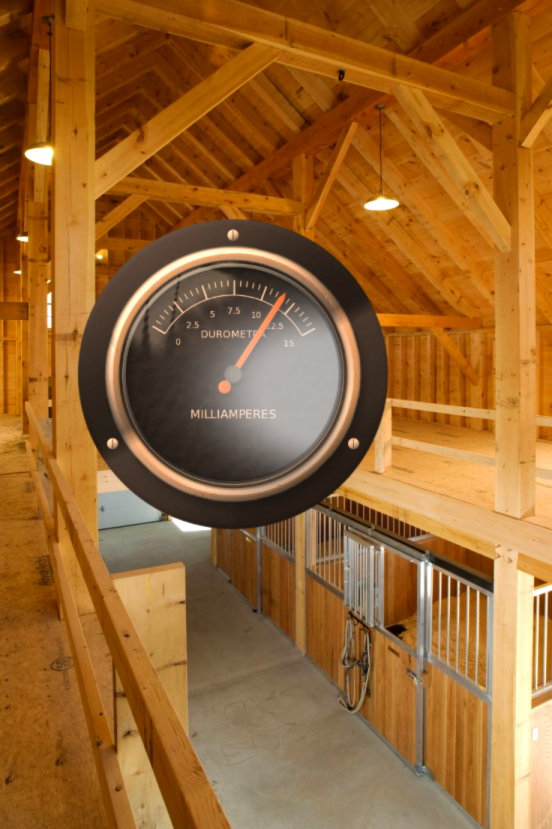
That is **11.5** mA
